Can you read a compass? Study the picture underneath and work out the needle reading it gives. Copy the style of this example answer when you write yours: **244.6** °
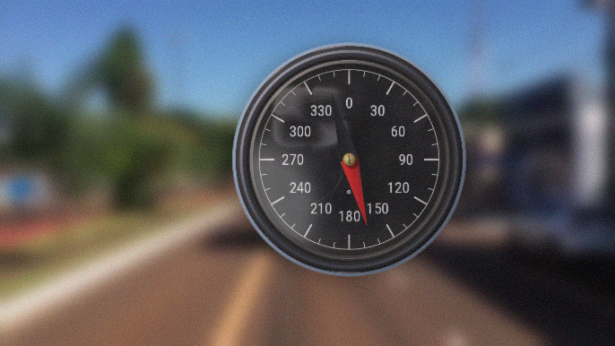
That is **165** °
